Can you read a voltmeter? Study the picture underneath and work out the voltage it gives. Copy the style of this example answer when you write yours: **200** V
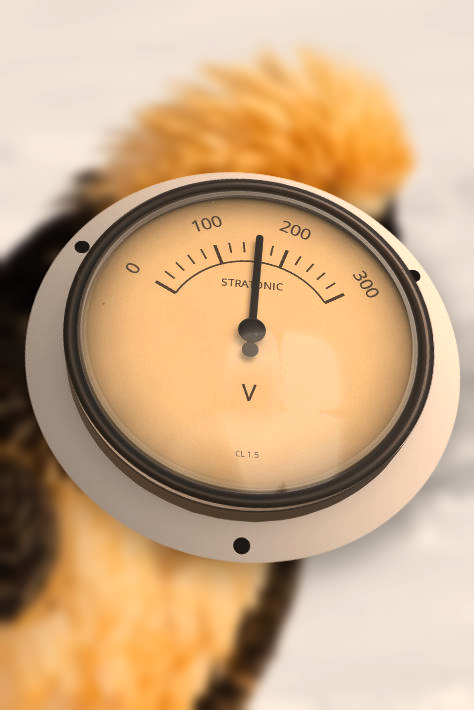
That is **160** V
